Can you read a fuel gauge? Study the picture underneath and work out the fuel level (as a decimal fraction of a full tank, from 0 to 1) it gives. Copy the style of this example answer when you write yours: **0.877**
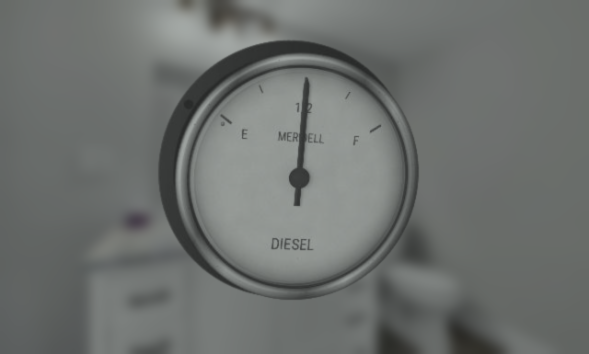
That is **0.5**
